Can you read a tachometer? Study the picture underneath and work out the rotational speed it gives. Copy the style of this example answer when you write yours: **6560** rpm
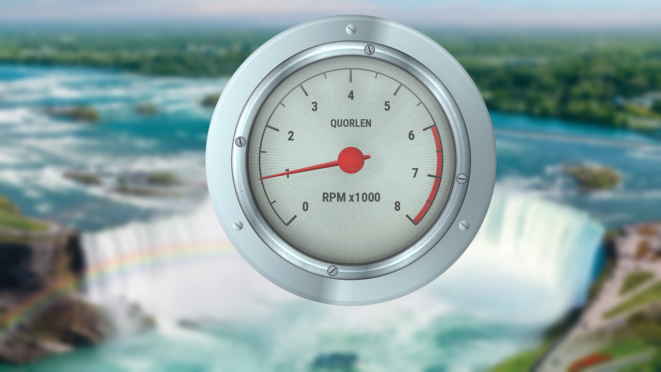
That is **1000** rpm
